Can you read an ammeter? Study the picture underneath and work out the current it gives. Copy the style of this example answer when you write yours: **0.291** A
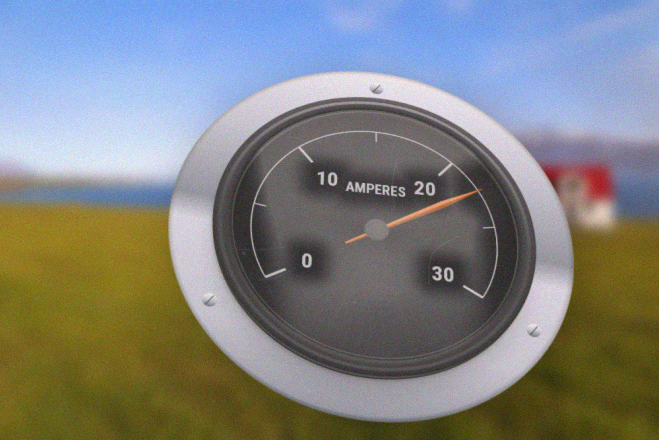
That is **22.5** A
